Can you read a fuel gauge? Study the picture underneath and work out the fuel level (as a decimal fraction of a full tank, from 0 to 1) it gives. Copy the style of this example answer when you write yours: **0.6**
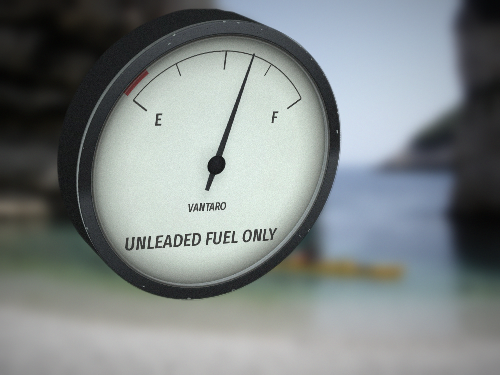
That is **0.625**
